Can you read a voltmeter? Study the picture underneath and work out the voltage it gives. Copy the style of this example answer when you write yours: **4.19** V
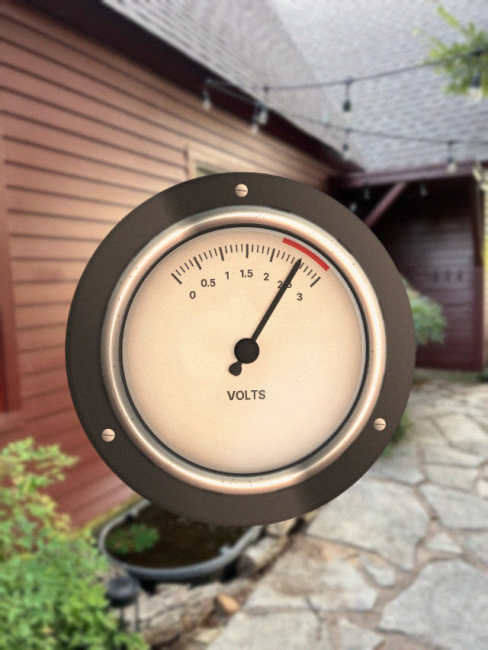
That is **2.5** V
